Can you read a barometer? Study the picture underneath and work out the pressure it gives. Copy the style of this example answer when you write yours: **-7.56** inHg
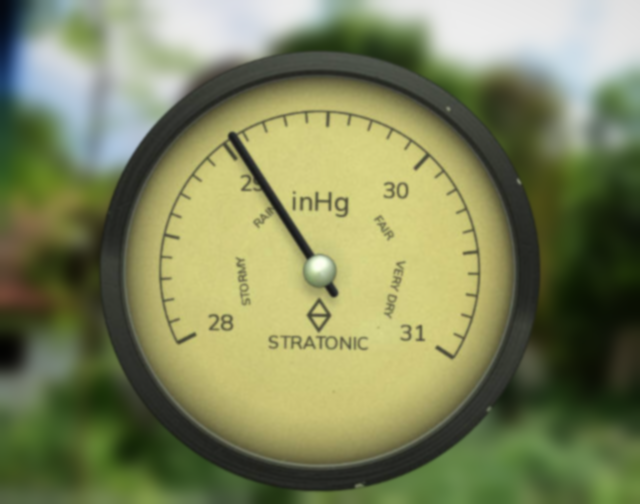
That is **29.05** inHg
